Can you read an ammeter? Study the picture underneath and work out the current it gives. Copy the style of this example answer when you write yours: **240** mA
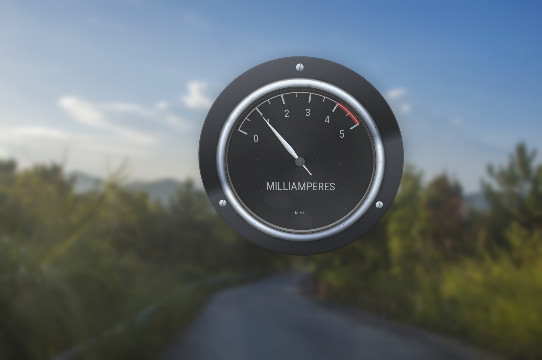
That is **1** mA
